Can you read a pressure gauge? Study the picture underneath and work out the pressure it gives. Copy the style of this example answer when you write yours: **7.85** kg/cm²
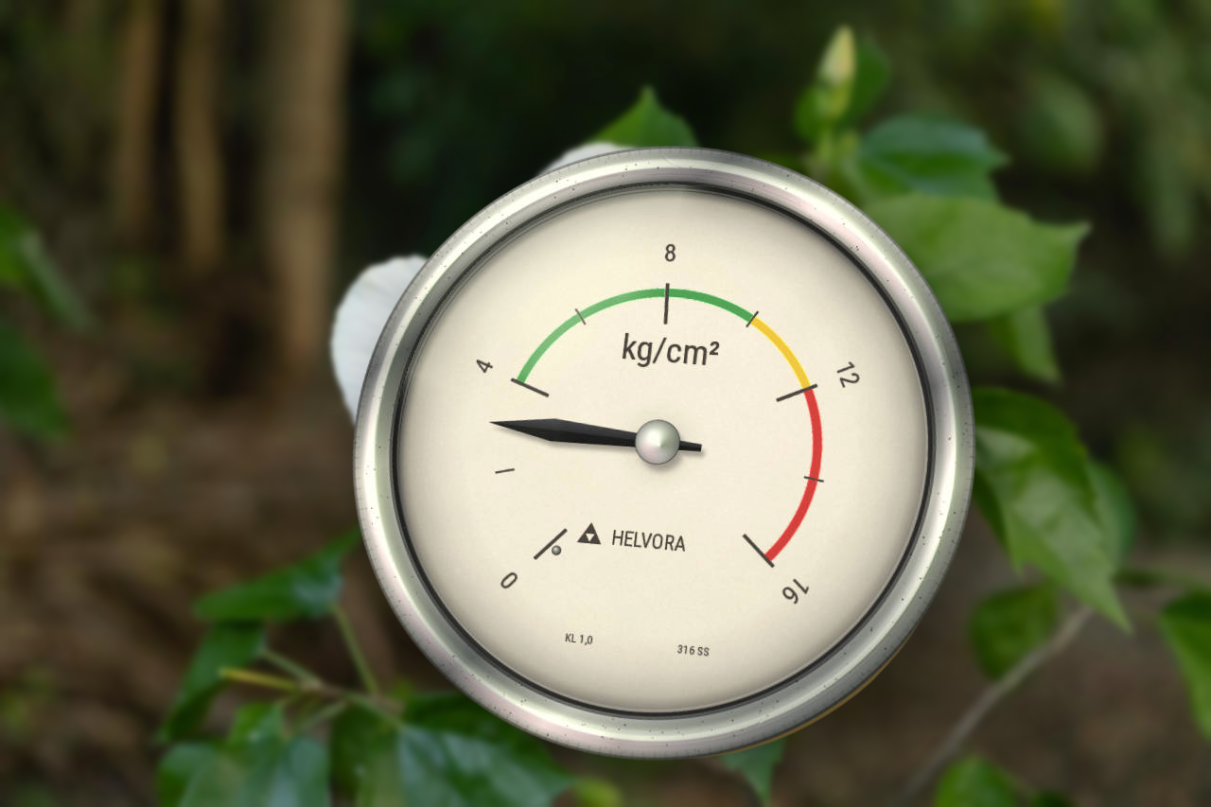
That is **3** kg/cm²
